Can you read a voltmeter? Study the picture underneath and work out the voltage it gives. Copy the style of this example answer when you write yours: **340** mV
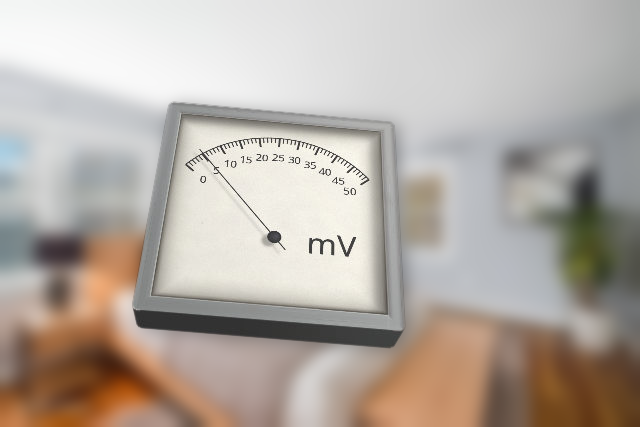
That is **5** mV
